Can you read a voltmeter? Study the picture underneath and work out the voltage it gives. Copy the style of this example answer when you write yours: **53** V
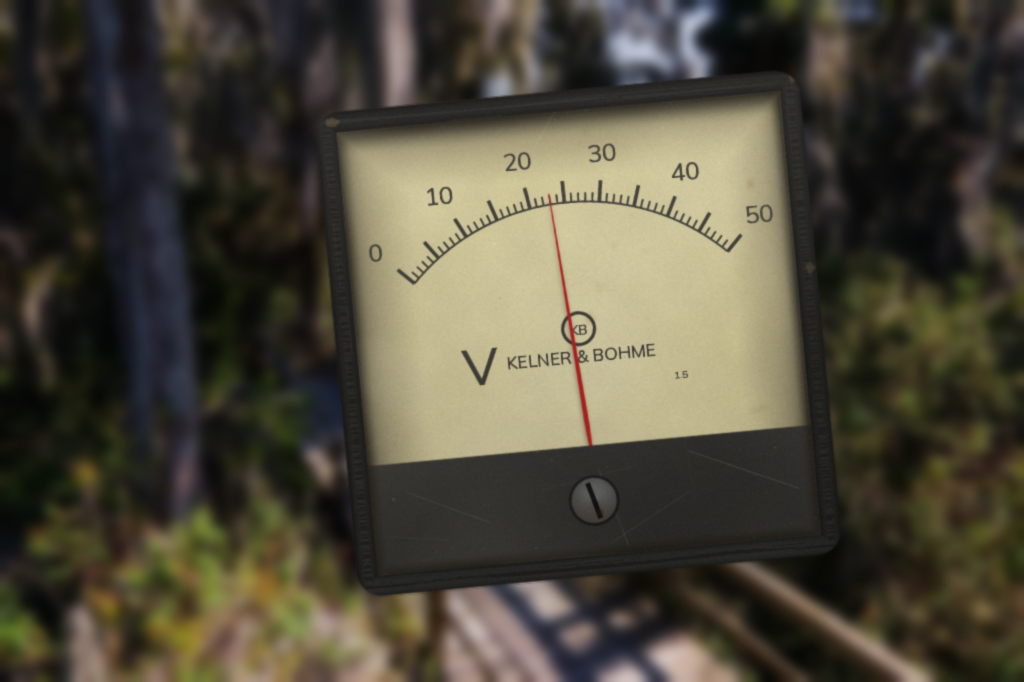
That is **23** V
